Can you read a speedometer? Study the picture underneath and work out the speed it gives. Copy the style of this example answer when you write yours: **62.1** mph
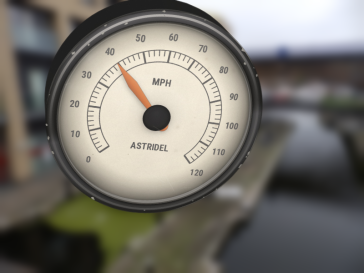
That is **40** mph
